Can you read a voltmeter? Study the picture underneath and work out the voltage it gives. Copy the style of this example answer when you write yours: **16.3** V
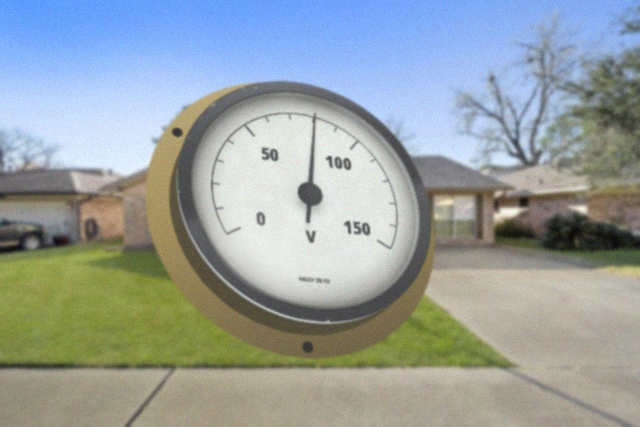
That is **80** V
